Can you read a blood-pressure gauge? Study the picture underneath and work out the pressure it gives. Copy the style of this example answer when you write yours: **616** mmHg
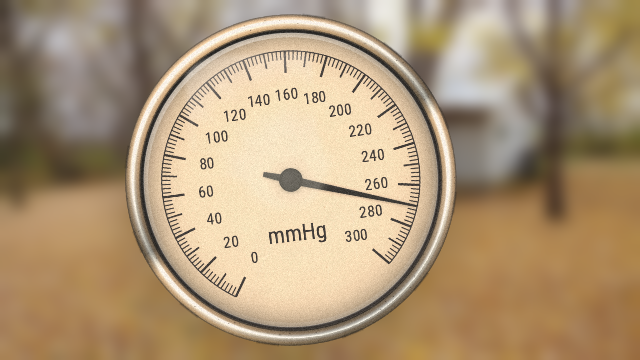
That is **270** mmHg
